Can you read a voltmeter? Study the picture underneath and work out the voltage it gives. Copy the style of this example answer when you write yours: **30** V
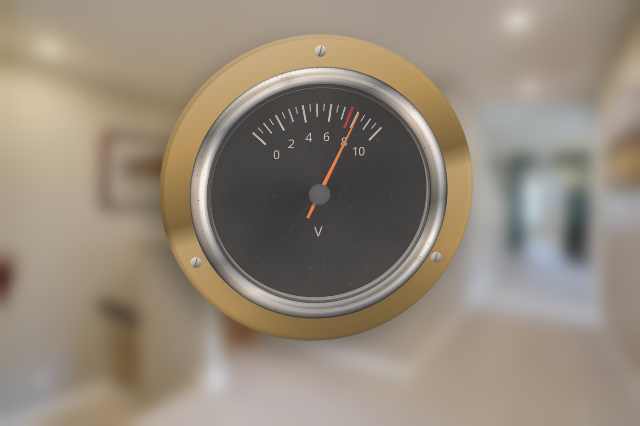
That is **8** V
